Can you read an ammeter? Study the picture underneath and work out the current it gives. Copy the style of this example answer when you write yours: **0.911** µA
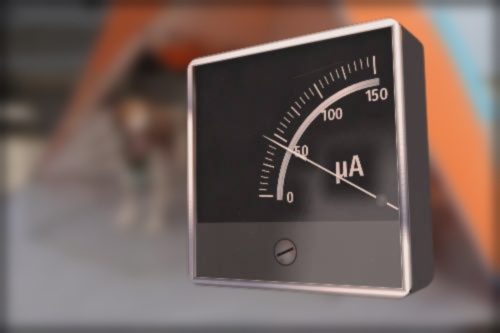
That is **45** µA
